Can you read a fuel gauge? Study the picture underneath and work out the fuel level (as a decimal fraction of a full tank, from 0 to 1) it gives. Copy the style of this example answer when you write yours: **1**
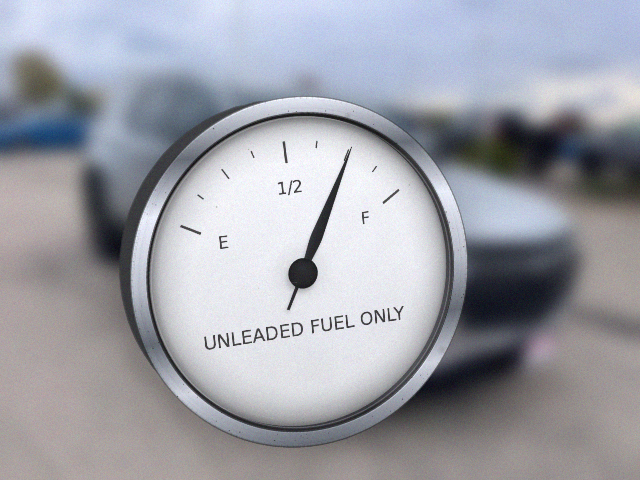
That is **0.75**
